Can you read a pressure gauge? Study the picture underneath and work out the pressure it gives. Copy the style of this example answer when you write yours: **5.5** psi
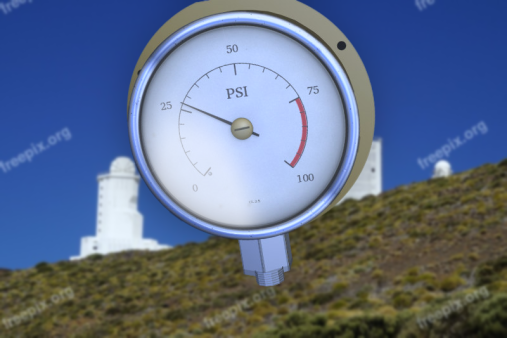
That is **27.5** psi
